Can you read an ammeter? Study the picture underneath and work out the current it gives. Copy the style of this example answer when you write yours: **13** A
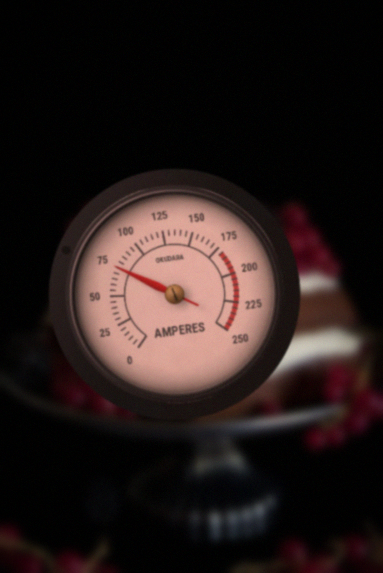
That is **75** A
